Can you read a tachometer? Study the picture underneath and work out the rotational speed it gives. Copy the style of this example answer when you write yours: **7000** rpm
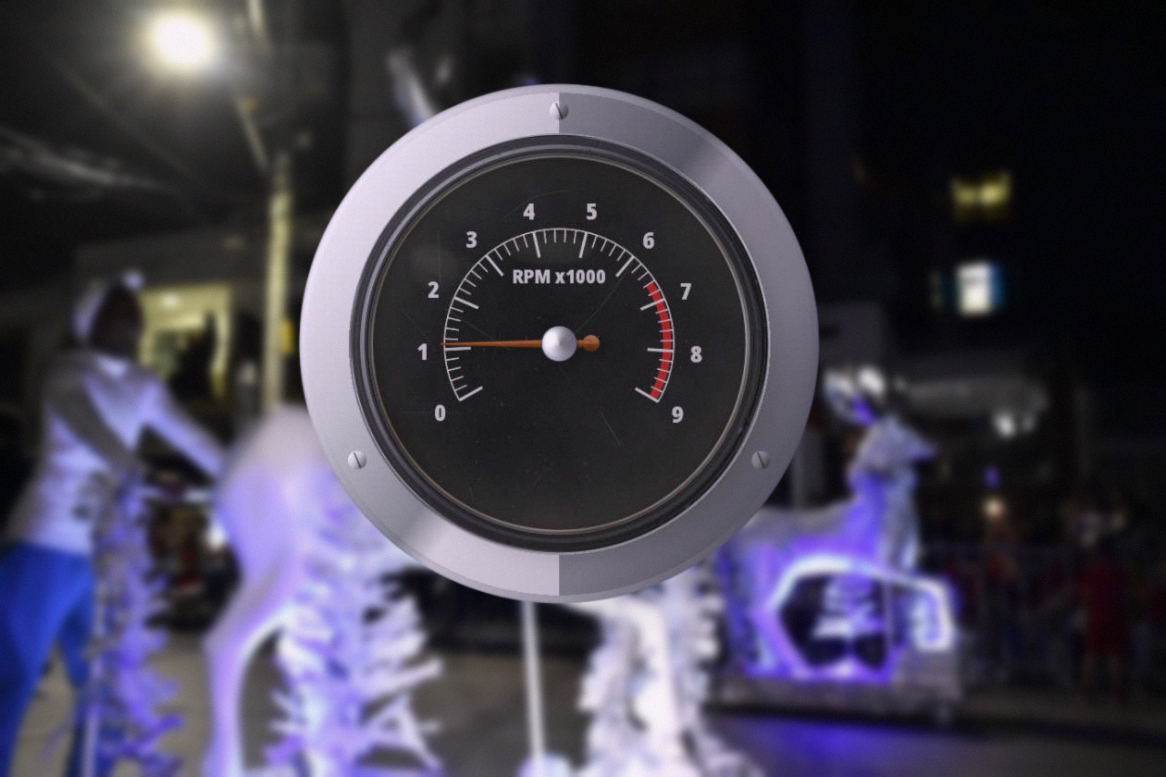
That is **1100** rpm
